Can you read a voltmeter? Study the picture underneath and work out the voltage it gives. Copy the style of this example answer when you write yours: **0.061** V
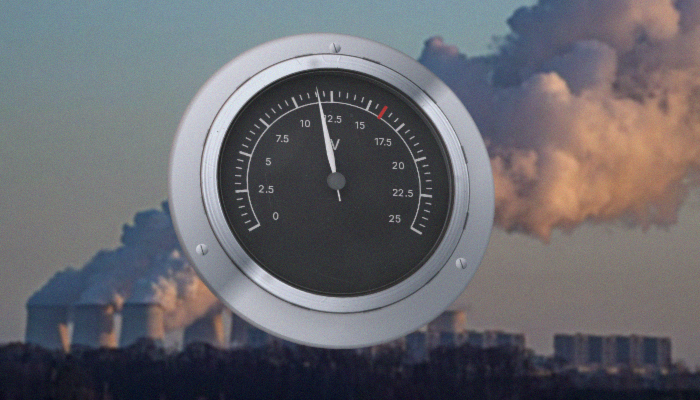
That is **11.5** V
